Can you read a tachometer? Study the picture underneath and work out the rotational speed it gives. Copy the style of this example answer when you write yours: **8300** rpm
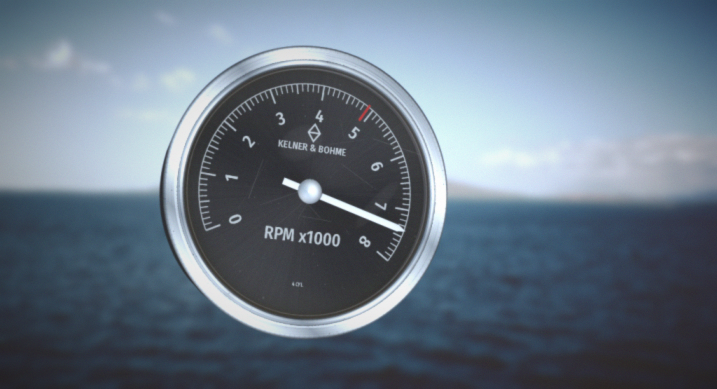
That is **7400** rpm
